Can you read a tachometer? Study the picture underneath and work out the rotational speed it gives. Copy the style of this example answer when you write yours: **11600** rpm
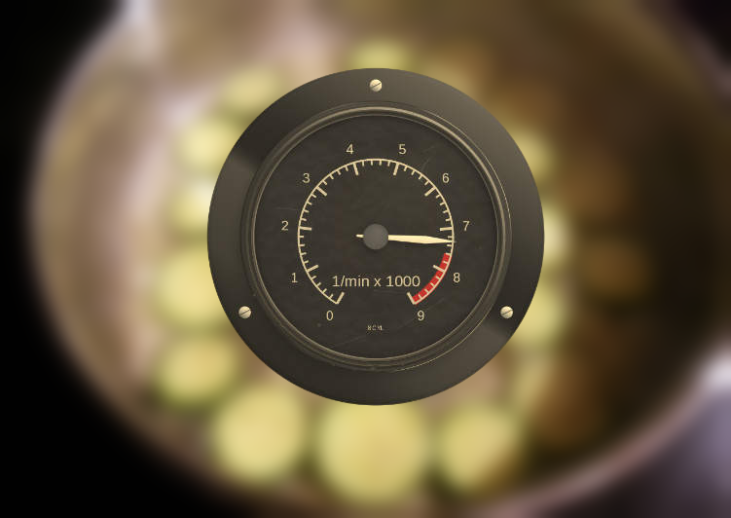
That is **7300** rpm
